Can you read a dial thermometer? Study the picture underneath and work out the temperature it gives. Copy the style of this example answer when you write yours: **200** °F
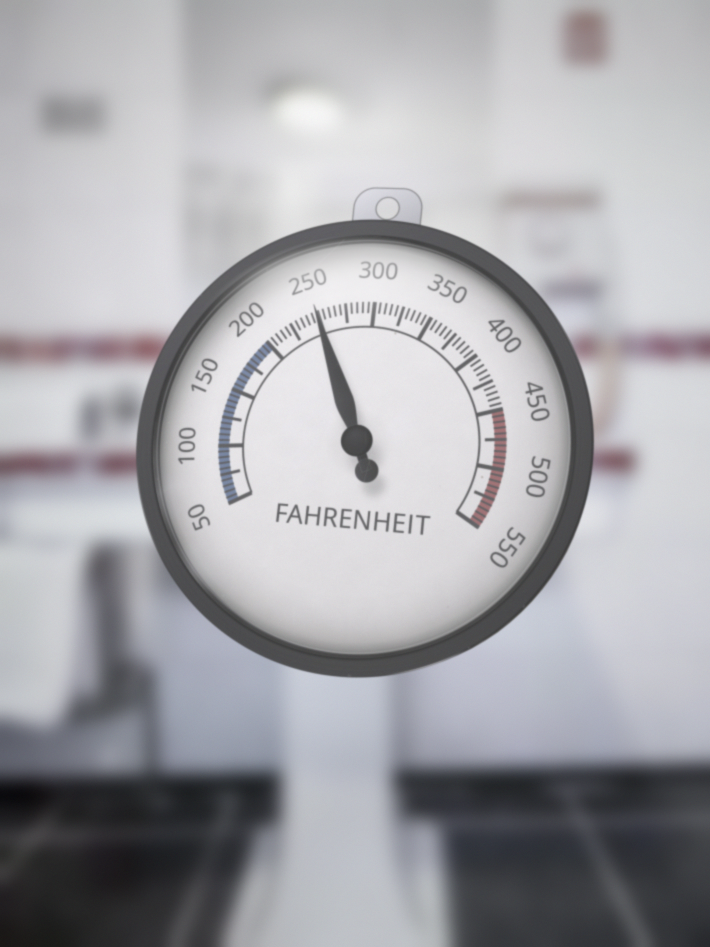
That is **250** °F
